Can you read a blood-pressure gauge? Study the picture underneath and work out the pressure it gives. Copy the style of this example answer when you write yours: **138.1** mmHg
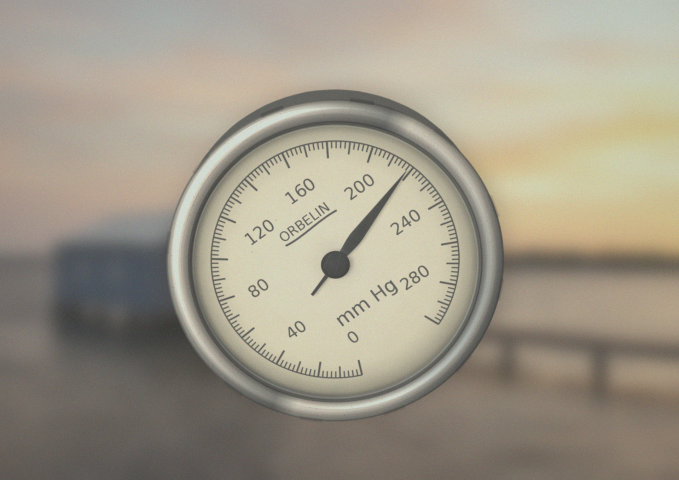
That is **218** mmHg
